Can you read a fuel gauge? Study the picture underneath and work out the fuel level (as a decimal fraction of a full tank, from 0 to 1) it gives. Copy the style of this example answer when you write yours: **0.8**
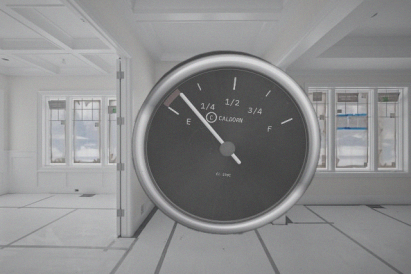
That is **0.125**
